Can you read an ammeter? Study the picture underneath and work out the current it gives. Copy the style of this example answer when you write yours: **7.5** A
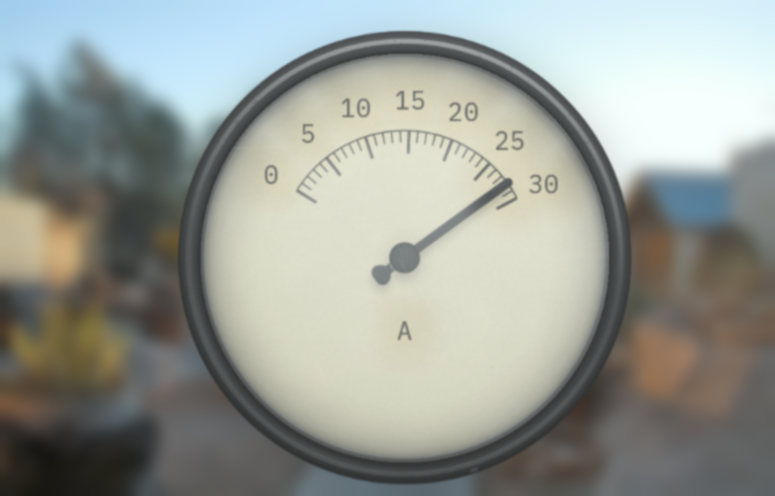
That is **28** A
